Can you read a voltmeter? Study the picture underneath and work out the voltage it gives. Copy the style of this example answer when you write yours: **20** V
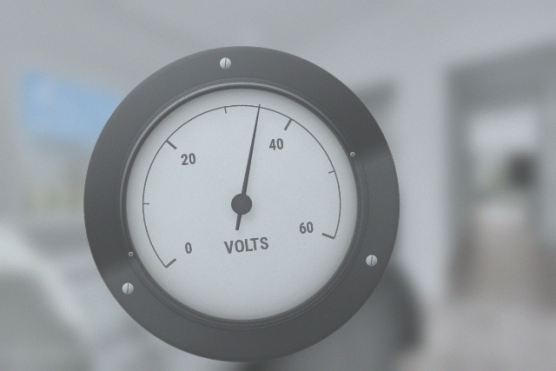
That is **35** V
